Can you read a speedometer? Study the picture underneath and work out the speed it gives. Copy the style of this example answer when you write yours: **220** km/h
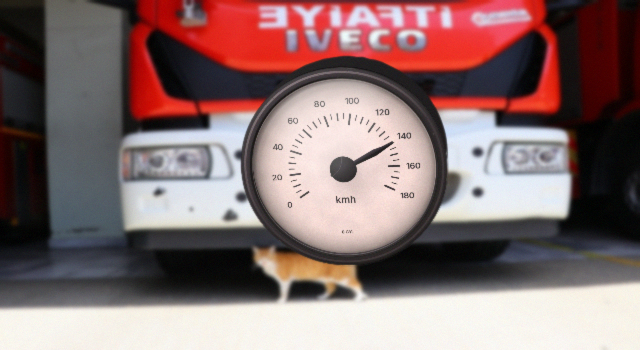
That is **140** km/h
